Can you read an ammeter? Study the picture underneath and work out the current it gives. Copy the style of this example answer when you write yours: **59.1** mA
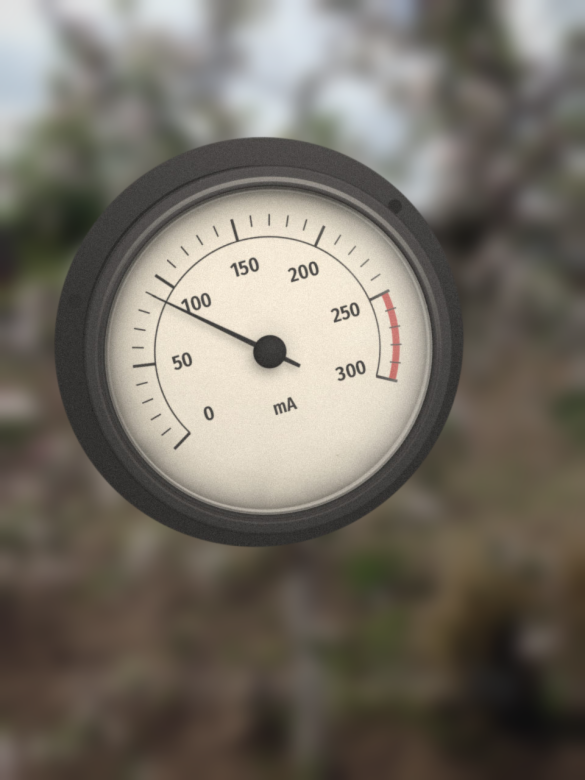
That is **90** mA
